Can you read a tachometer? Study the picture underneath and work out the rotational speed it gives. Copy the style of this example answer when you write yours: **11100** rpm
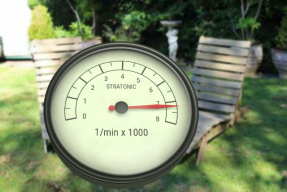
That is **7250** rpm
